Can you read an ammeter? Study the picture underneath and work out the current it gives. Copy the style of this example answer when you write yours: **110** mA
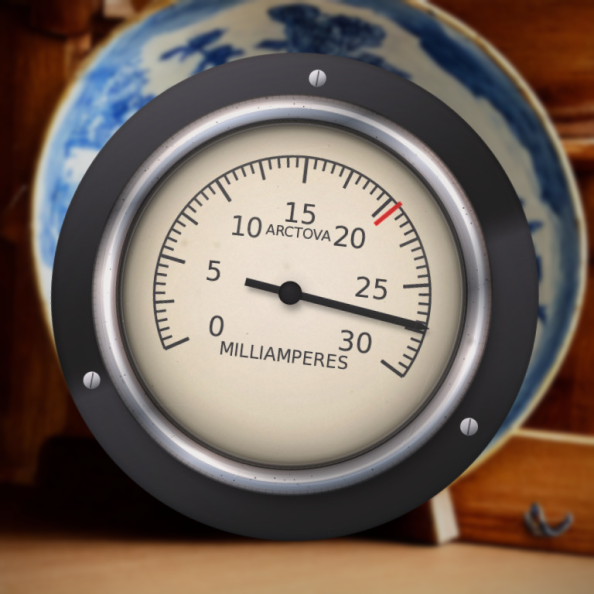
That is **27.25** mA
